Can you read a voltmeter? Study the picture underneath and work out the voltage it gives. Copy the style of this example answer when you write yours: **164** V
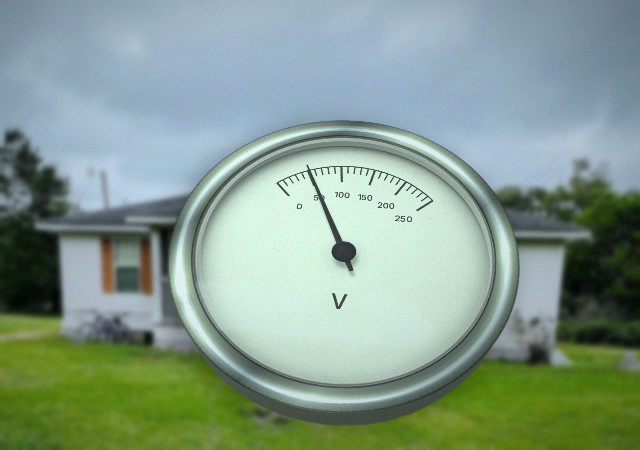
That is **50** V
